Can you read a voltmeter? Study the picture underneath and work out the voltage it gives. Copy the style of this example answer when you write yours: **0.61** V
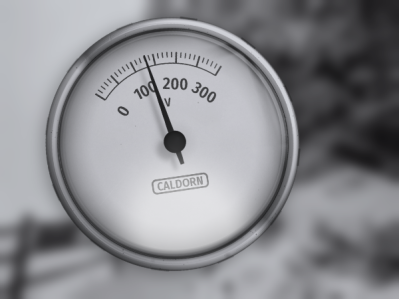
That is **130** V
